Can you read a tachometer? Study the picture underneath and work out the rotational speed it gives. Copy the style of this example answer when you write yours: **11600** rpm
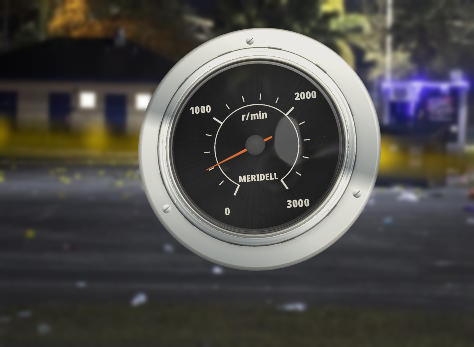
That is **400** rpm
